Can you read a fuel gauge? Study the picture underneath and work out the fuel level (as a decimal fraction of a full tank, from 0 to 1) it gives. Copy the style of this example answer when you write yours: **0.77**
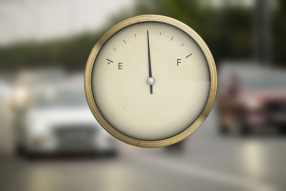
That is **0.5**
